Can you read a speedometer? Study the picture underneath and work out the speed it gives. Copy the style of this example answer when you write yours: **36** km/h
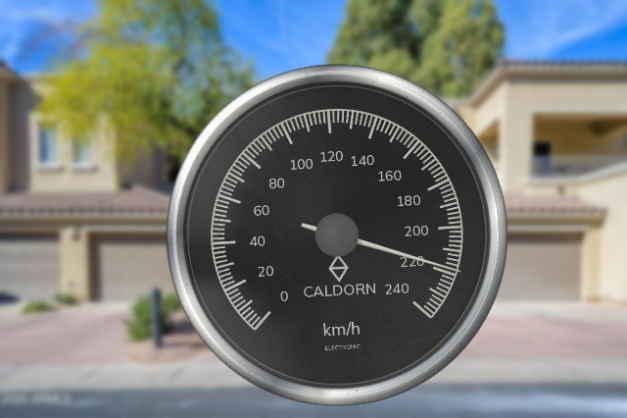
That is **218** km/h
